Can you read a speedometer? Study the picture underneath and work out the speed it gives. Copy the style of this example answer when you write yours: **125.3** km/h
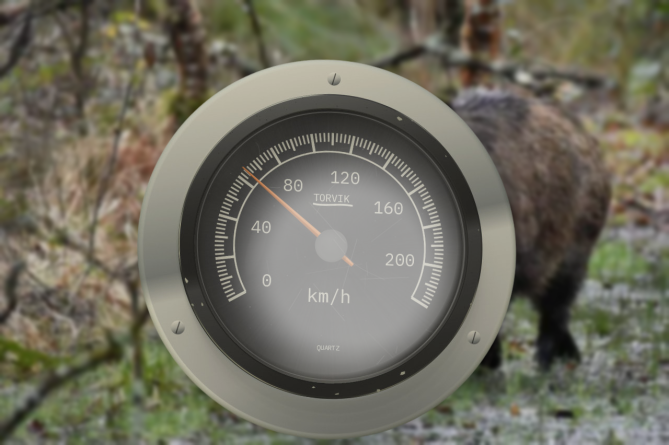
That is **64** km/h
